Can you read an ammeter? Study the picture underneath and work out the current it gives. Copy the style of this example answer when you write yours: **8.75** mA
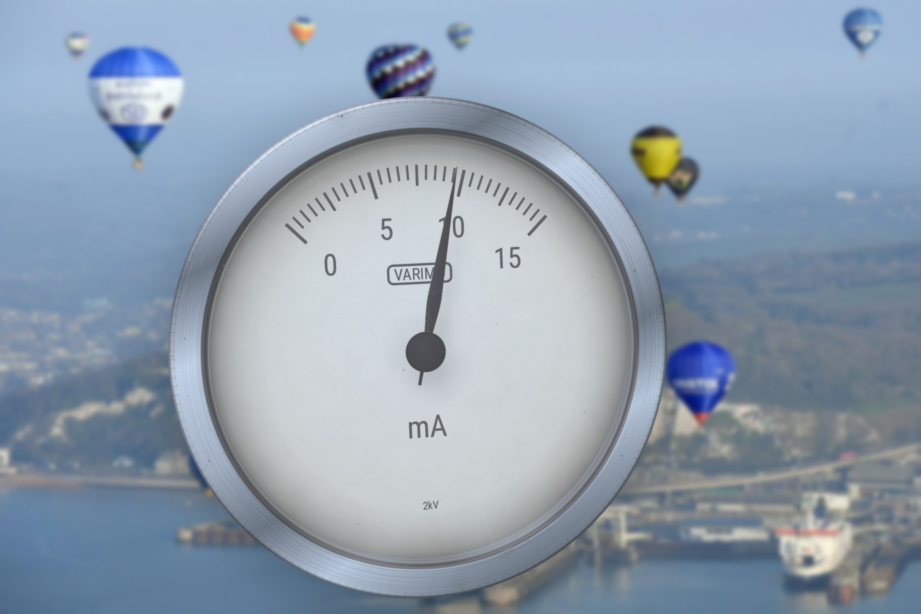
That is **9.5** mA
